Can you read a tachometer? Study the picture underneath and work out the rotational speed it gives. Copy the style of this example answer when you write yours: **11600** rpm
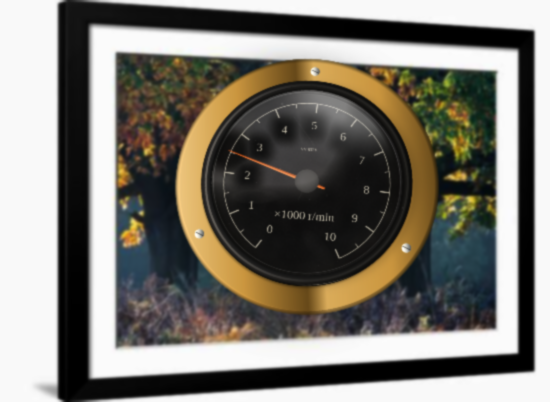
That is **2500** rpm
